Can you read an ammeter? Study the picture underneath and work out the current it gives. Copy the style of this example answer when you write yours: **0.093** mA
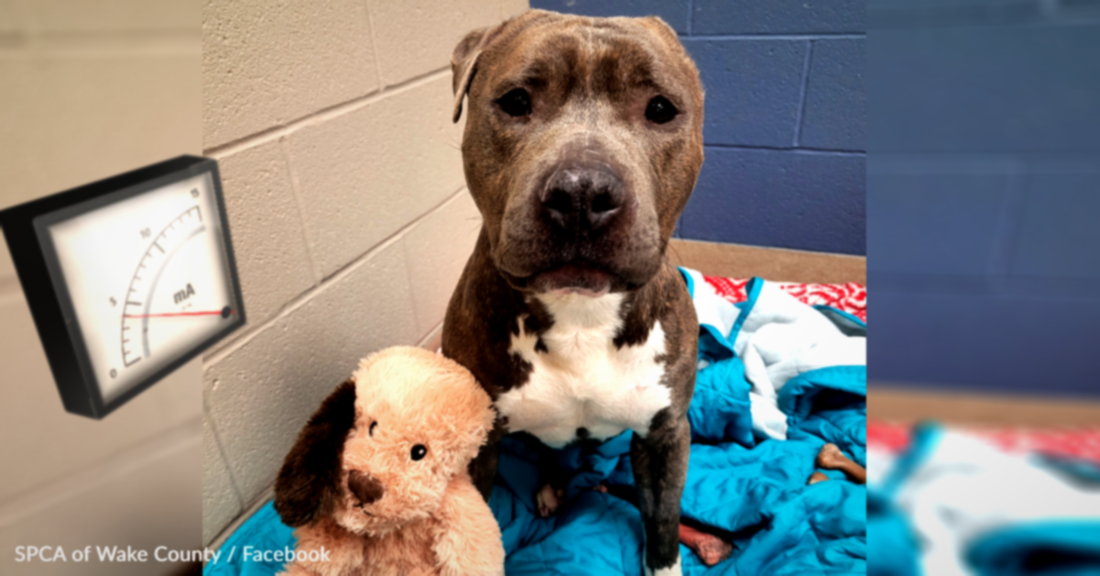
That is **4** mA
